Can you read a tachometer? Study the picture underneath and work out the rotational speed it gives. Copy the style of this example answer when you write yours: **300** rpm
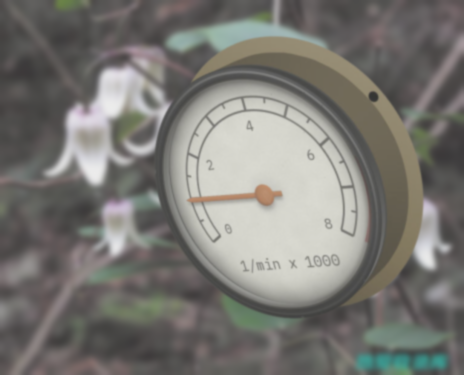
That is **1000** rpm
